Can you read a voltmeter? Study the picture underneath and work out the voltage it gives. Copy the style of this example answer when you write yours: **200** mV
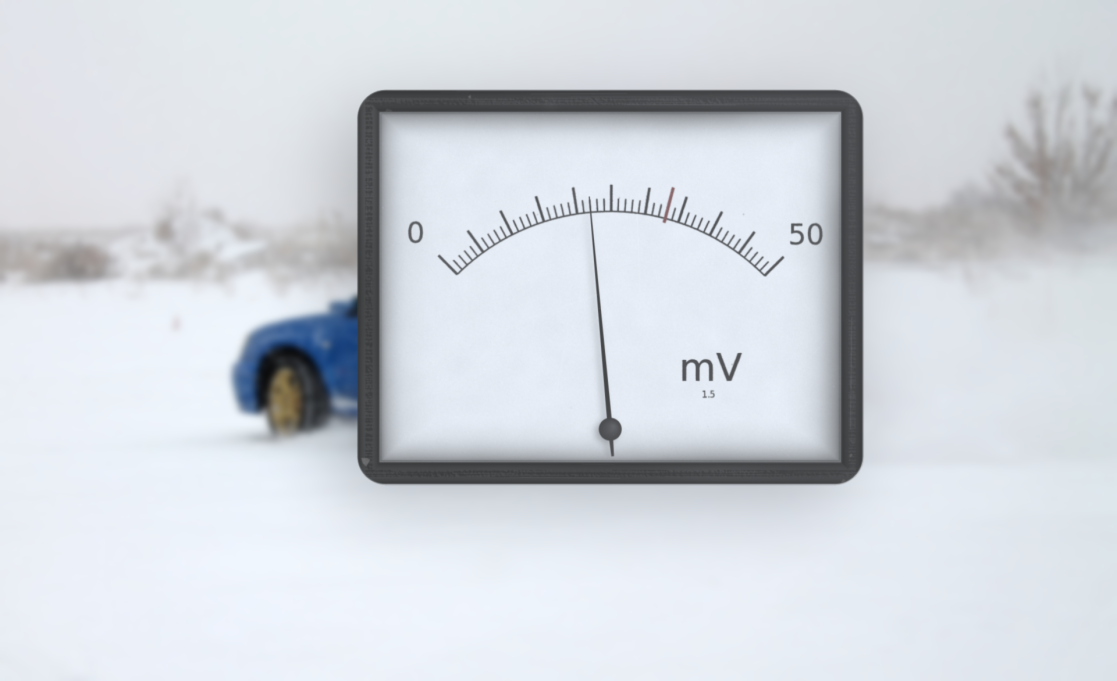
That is **22** mV
